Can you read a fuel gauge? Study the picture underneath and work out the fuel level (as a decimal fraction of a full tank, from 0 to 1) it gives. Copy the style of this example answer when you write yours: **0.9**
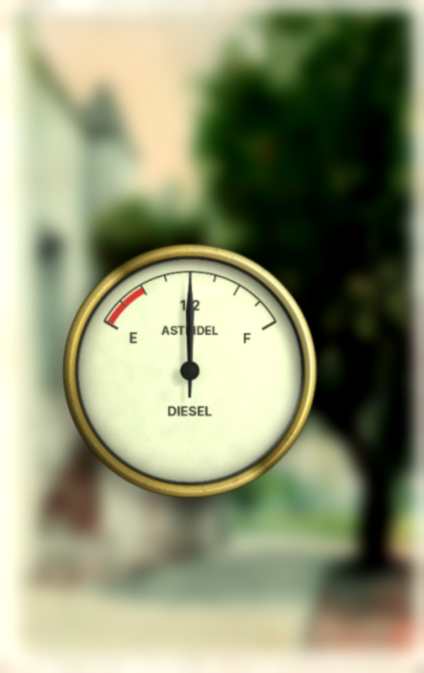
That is **0.5**
